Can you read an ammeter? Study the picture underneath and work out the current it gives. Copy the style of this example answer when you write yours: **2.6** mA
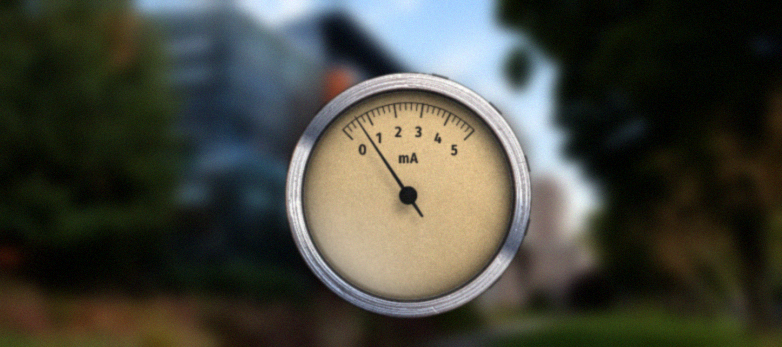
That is **0.6** mA
